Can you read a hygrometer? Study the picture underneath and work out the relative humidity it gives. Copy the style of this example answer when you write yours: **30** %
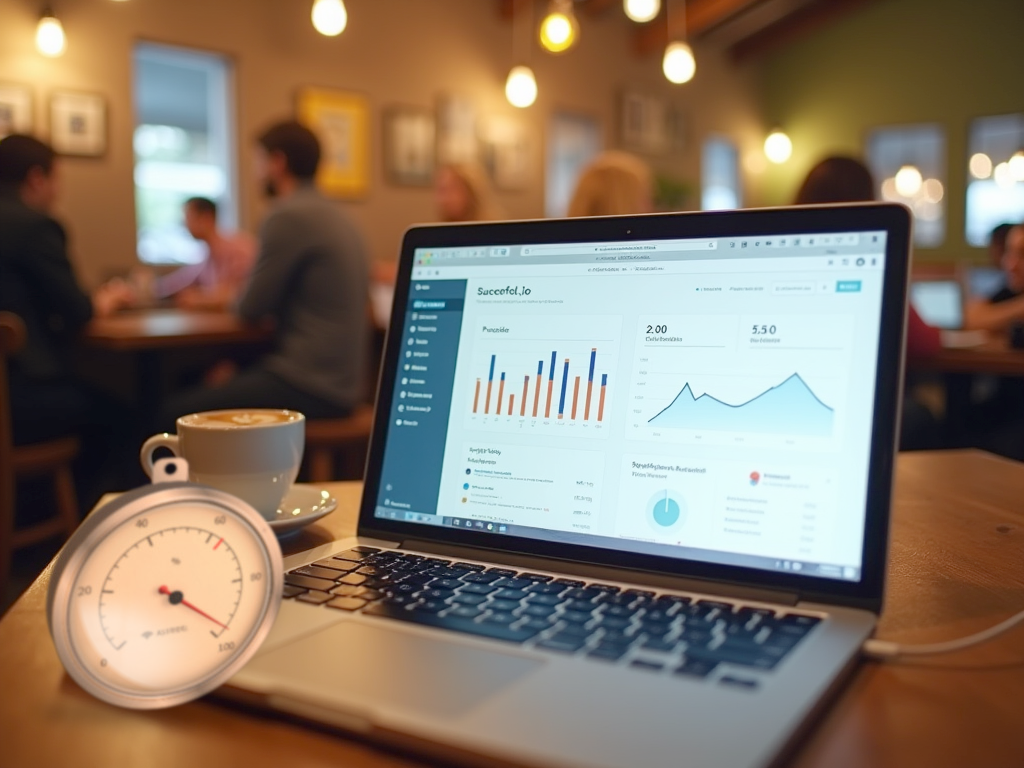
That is **96** %
